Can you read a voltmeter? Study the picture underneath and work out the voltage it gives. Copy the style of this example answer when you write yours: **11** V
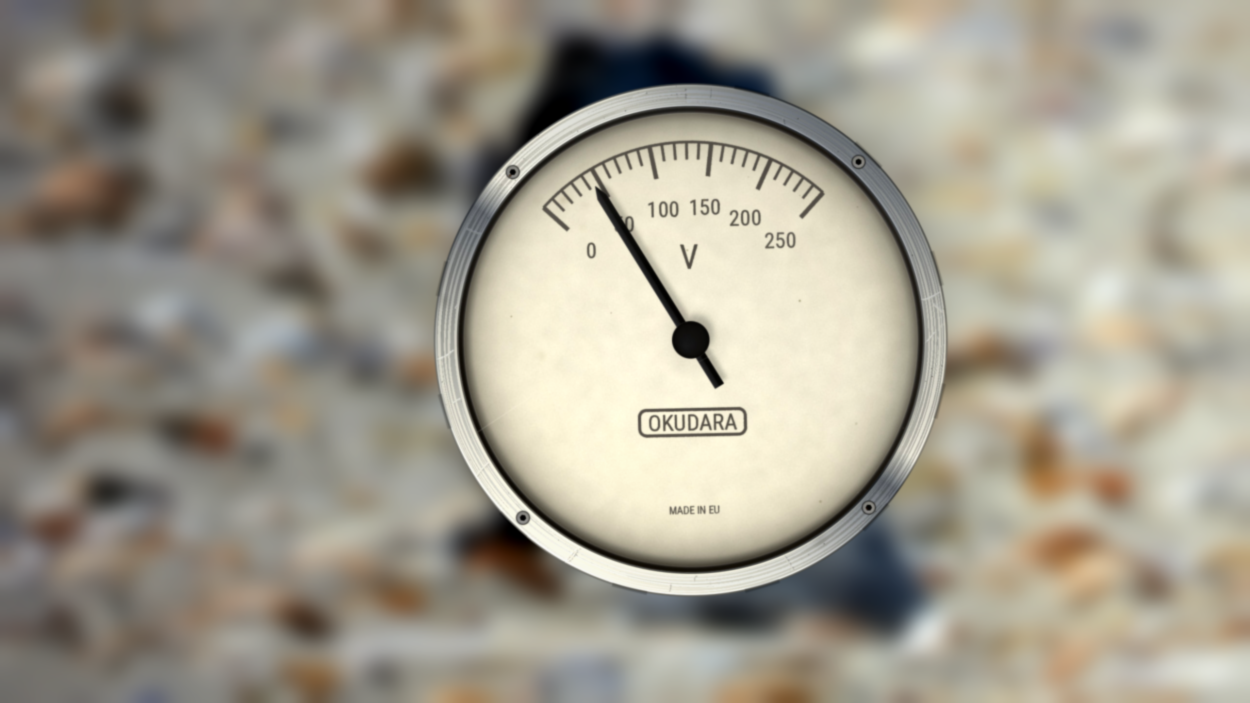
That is **45** V
